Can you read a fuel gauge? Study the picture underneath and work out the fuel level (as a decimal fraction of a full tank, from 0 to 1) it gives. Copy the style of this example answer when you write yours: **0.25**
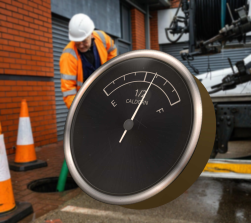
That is **0.625**
